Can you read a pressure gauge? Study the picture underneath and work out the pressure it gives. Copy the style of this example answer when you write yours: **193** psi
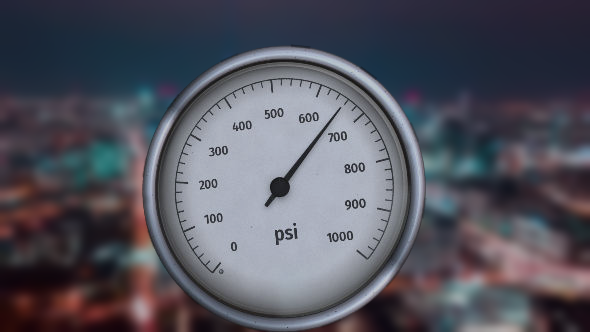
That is **660** psi
